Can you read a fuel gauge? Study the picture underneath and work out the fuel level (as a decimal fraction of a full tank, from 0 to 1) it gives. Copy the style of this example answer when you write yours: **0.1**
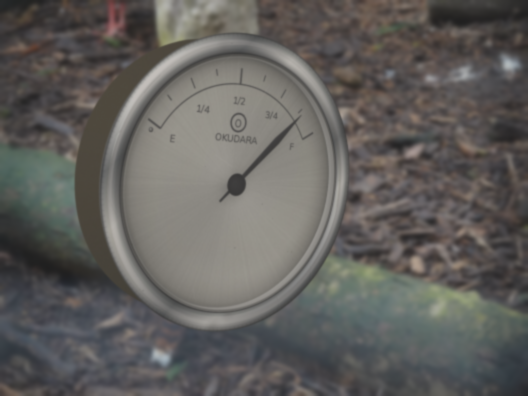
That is **0.875**
